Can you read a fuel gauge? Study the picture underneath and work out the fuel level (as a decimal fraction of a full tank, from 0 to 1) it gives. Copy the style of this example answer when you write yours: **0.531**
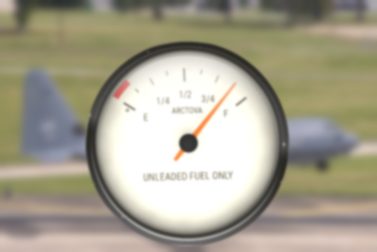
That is **0.875**
